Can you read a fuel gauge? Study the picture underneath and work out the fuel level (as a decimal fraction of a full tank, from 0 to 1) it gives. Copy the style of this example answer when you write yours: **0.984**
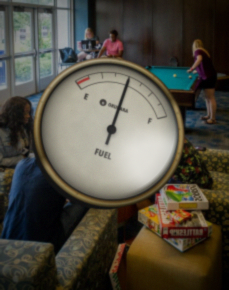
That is **0.5**
